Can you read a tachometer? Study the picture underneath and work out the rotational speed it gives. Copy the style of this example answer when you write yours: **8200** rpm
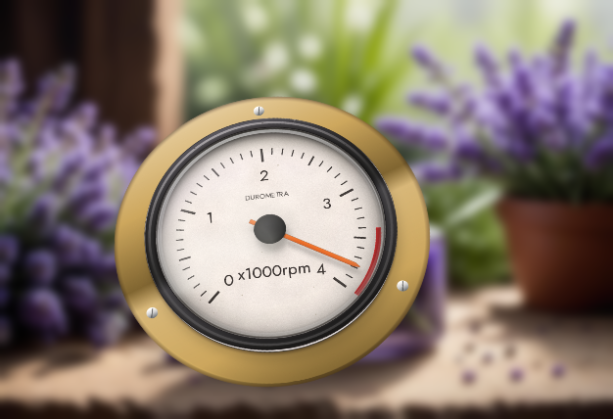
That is **3800** rpm
